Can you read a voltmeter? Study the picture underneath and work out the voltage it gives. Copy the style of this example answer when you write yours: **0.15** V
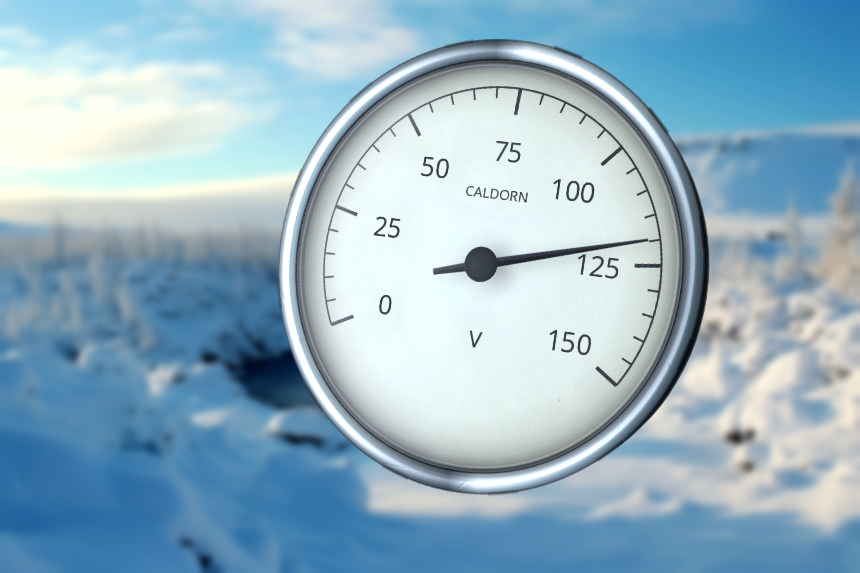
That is **120** V
